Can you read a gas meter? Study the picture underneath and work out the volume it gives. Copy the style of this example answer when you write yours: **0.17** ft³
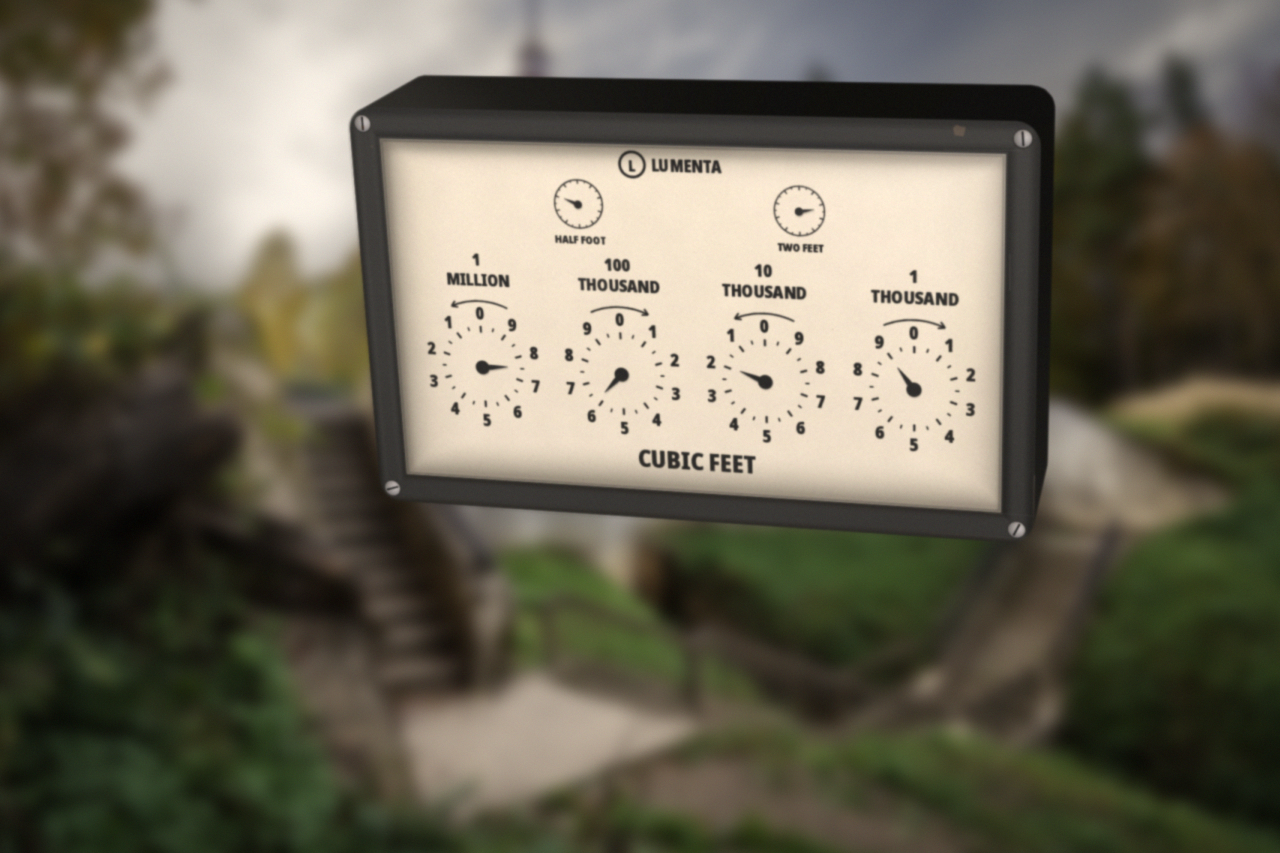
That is **761900** ft³
